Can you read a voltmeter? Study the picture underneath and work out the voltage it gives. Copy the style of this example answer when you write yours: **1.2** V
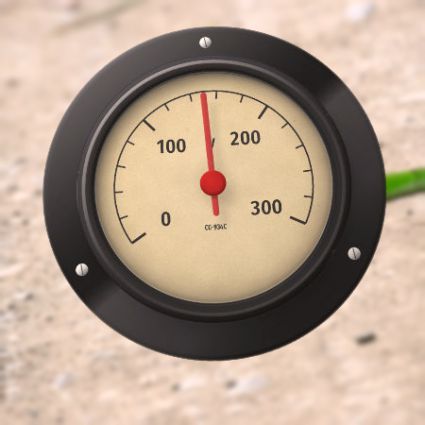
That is **150** V
